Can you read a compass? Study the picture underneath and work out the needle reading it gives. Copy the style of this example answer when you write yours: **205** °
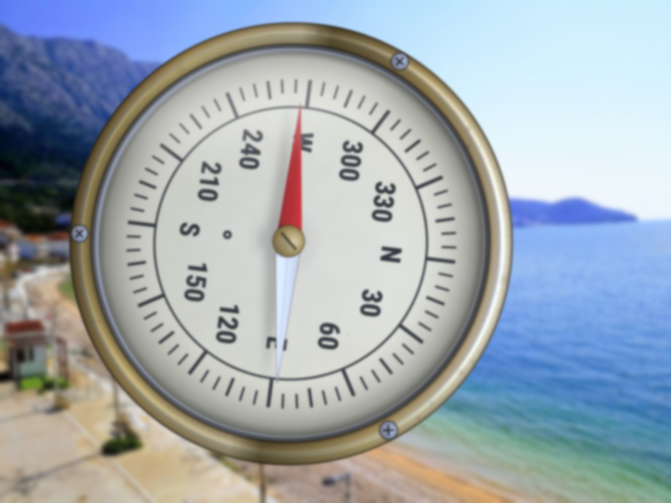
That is **267.5** °
